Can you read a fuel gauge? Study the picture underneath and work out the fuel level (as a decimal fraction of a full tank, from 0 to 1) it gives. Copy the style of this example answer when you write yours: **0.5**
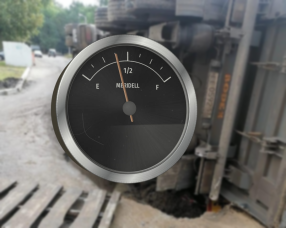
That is **0.375**
